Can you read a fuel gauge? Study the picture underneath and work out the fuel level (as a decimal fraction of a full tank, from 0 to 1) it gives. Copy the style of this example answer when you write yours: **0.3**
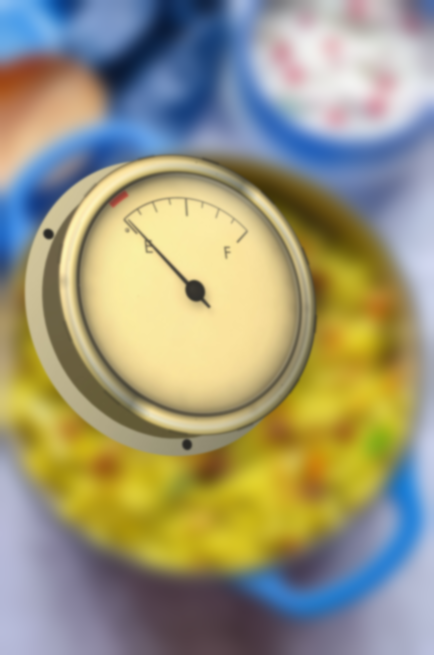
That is **0**
